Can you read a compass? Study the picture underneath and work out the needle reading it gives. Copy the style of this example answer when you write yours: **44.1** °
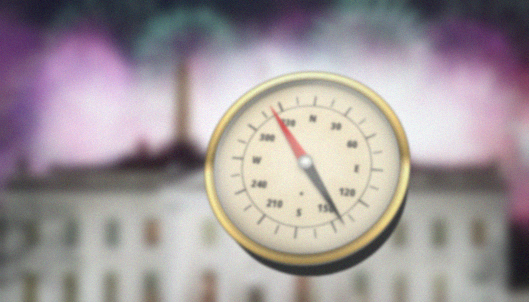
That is **322.5** °
